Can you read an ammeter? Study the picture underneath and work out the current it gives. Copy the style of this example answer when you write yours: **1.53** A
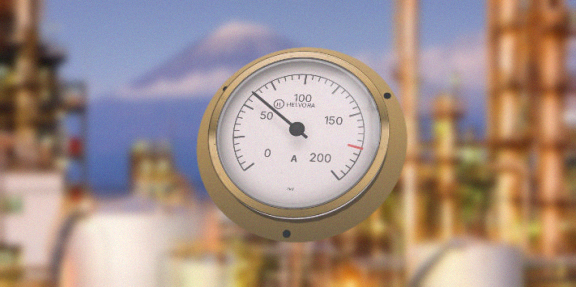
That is **60** A
